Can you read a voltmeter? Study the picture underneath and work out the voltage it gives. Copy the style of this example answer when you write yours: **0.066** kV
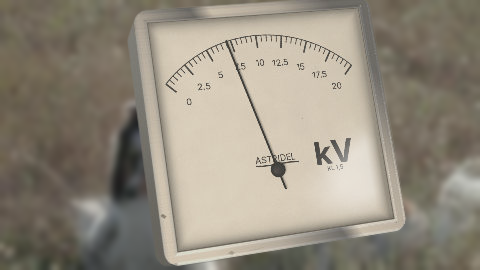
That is **7** kV
